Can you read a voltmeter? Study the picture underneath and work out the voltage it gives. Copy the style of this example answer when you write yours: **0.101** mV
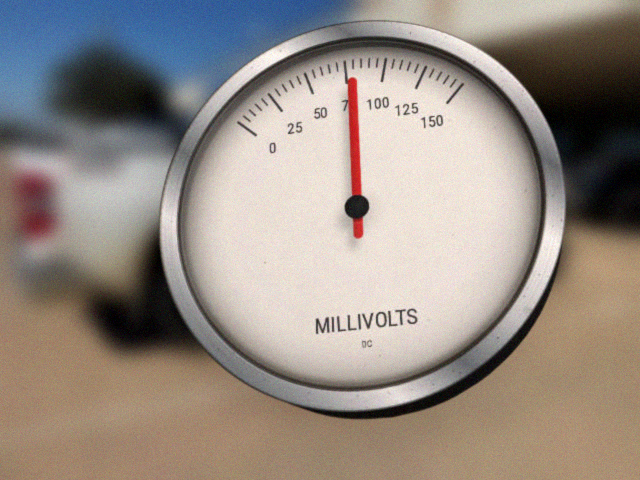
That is **80** mV
